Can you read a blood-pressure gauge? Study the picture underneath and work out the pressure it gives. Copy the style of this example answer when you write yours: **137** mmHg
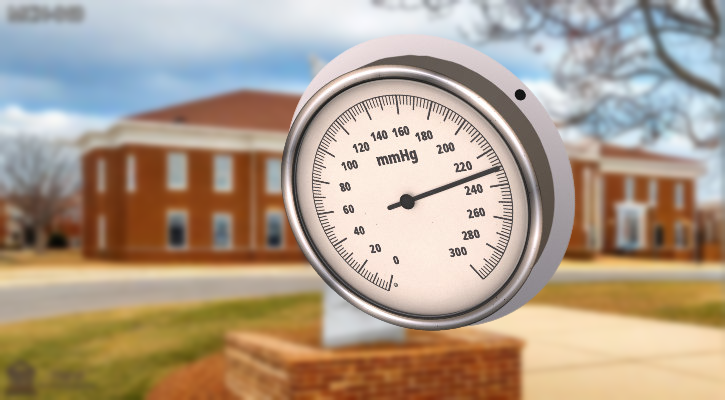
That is **230** mmHg
